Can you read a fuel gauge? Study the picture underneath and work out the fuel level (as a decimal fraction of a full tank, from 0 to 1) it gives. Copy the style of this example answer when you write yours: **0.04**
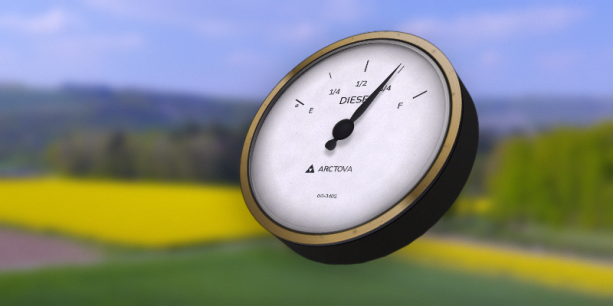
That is **0.75**
